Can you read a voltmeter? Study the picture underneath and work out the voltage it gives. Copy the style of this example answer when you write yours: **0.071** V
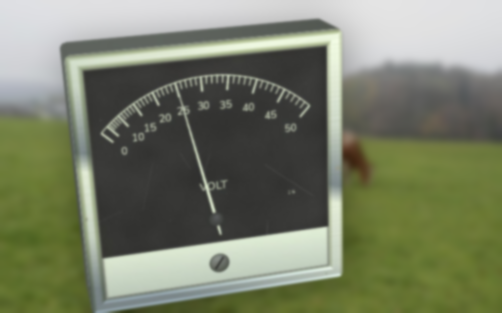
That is **25** V
